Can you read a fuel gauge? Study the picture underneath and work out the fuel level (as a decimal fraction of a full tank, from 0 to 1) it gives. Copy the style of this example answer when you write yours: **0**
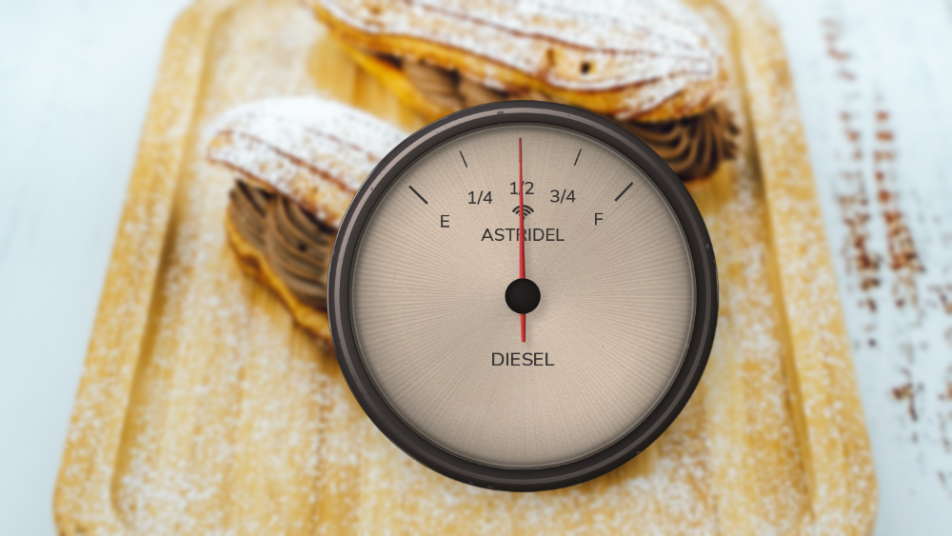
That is **0.5**
